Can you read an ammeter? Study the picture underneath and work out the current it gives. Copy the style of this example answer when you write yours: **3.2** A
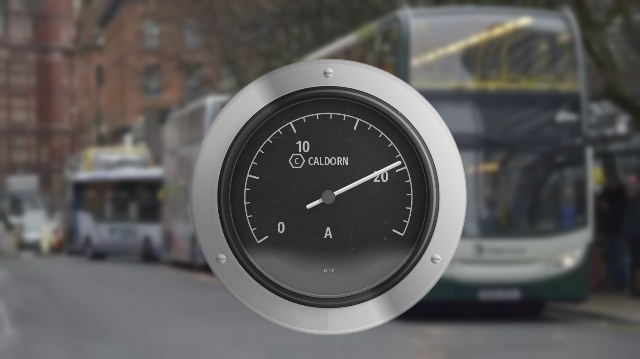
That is **19.5** A
